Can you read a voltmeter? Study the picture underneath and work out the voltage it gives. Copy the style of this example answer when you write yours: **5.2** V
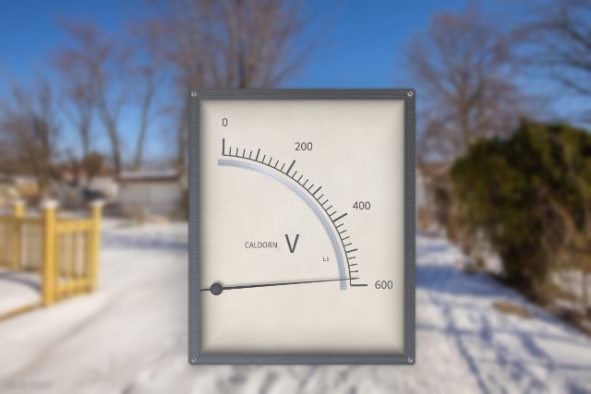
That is **580** V
